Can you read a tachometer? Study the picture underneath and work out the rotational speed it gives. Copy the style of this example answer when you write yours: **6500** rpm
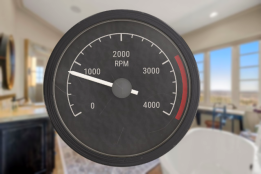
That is **800** rpm
